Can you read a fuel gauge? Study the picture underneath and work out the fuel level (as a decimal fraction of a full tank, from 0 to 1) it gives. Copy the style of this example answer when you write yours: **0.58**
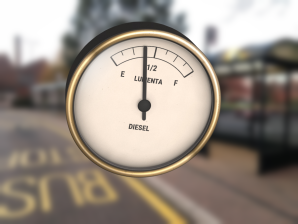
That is **0.375**
